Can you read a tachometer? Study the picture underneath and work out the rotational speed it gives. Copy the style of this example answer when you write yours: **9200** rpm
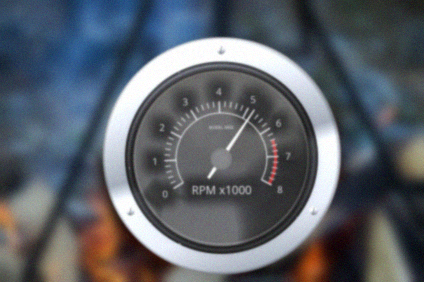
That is **5200** rpm
